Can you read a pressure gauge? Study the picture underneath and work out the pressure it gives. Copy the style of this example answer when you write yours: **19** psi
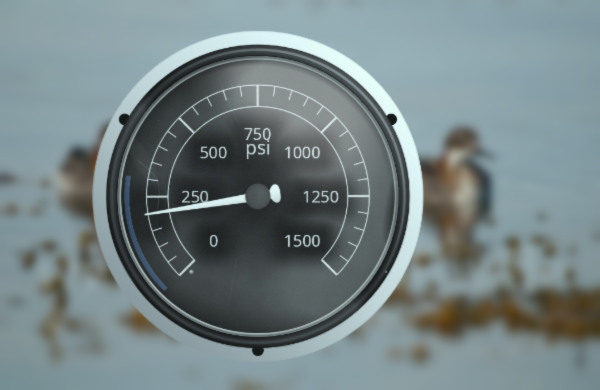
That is **200** psi
